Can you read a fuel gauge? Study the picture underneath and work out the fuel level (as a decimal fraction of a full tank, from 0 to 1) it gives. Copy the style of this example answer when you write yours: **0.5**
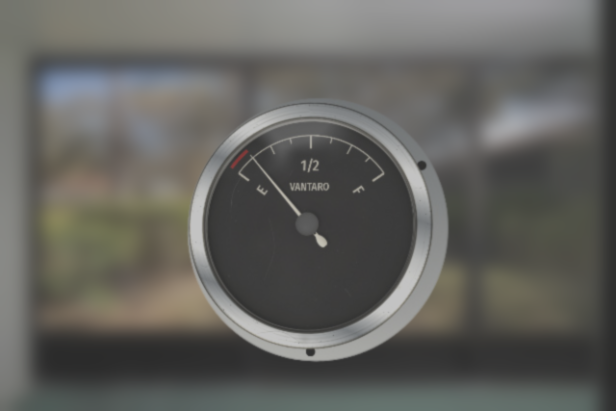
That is **0.125**
